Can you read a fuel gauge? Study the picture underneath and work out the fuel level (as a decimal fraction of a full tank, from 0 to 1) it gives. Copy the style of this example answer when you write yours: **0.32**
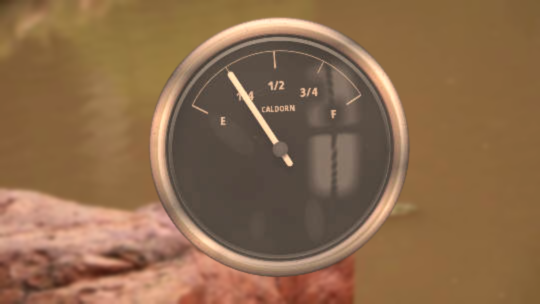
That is **0.25**
